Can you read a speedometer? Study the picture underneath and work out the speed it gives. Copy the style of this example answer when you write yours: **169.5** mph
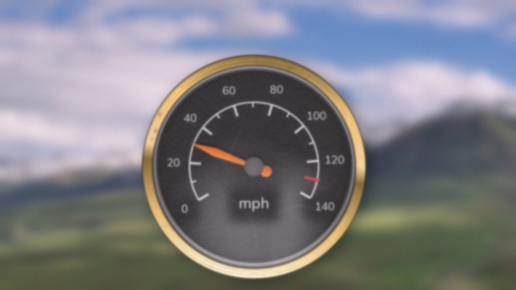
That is **30** mph
